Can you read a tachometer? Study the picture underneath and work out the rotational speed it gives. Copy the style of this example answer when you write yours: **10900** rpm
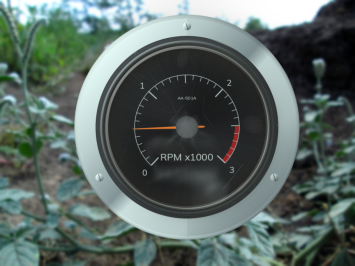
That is **500** rpm
